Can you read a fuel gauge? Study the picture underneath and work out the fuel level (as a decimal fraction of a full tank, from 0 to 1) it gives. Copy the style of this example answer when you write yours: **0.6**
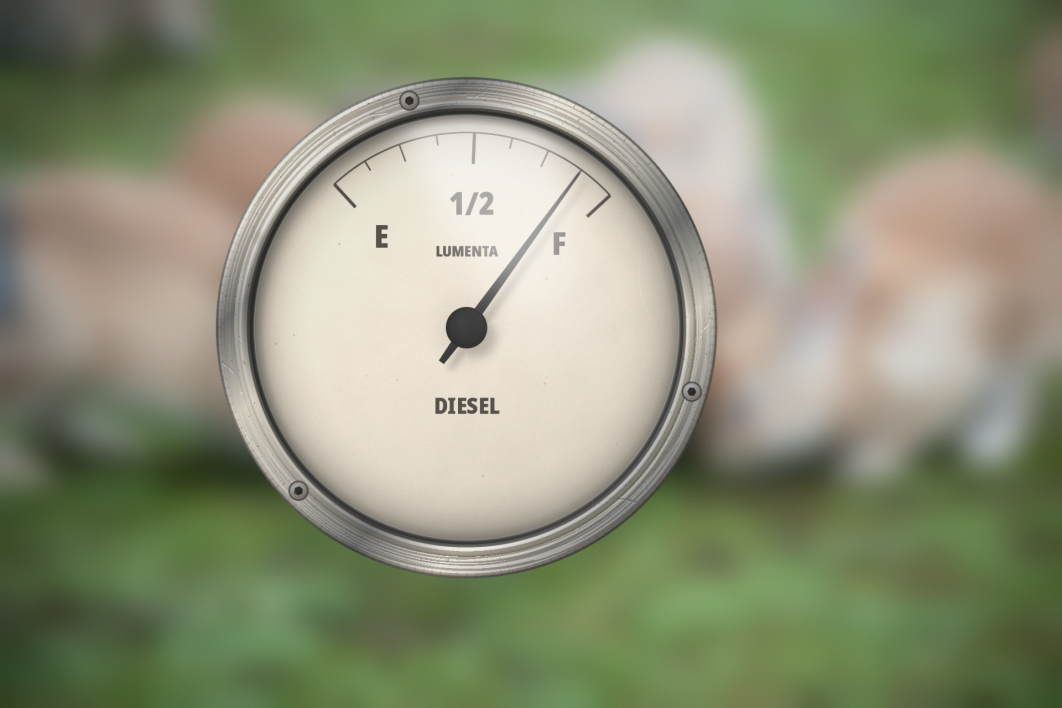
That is **0.875**
